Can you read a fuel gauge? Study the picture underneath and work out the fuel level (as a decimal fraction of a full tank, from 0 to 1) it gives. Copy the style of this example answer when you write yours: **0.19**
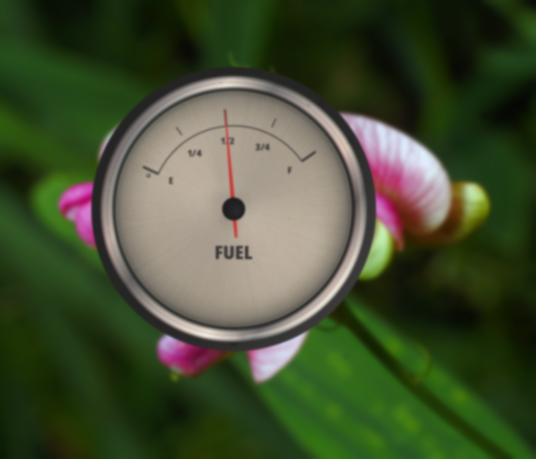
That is **0.5**
